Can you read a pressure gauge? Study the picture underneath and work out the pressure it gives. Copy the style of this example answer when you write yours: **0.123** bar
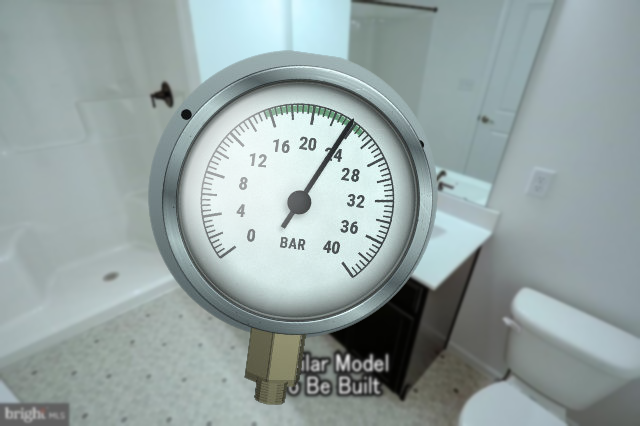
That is **23.5** bar
